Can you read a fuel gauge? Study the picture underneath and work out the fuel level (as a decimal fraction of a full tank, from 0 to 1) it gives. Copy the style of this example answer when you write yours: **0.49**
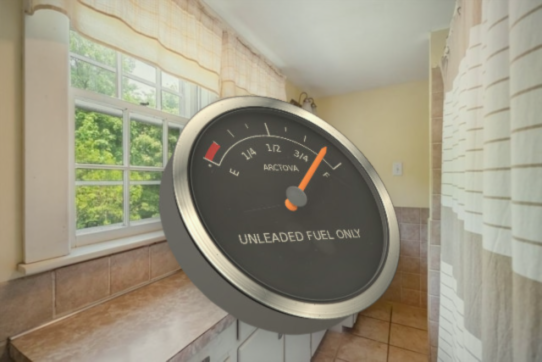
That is **0.875**
